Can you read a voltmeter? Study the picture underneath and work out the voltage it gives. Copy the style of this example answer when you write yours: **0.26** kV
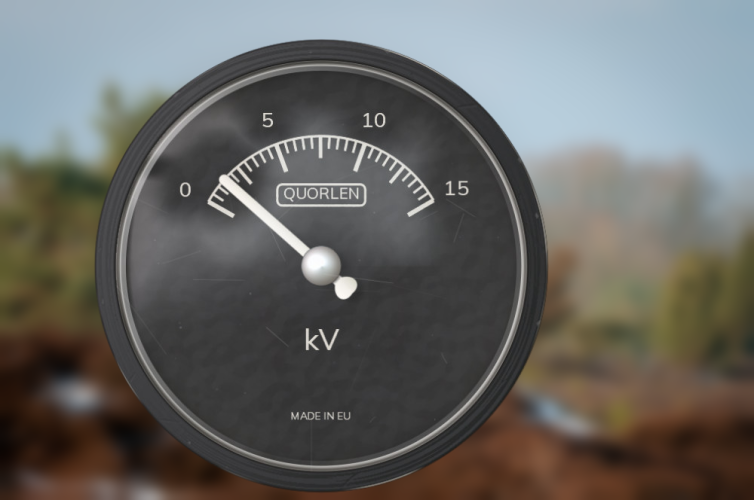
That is **1.5** kV
